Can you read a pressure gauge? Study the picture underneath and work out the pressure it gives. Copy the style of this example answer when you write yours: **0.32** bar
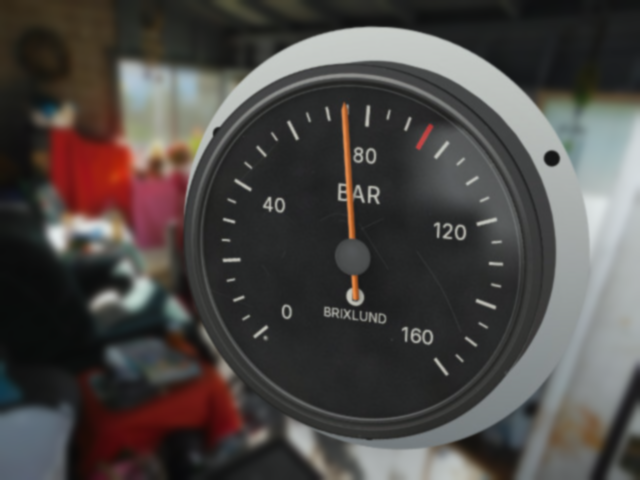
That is **75** bar
